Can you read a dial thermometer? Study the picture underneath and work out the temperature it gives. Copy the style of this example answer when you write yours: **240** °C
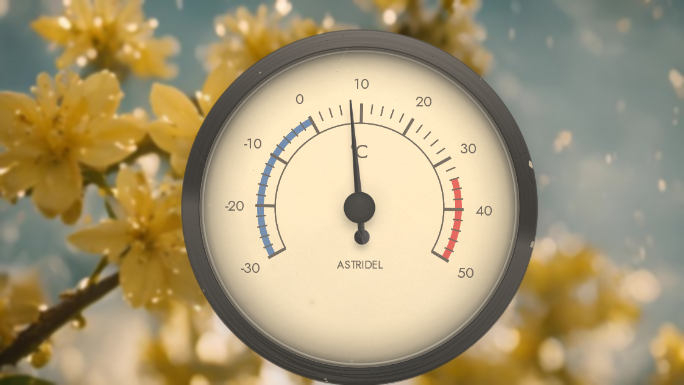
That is **8** °C
